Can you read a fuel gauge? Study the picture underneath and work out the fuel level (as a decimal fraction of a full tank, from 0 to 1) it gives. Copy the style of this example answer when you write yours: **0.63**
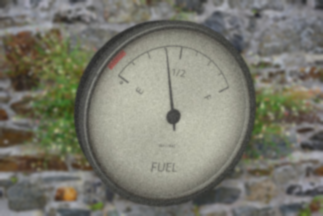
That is **0.375**
